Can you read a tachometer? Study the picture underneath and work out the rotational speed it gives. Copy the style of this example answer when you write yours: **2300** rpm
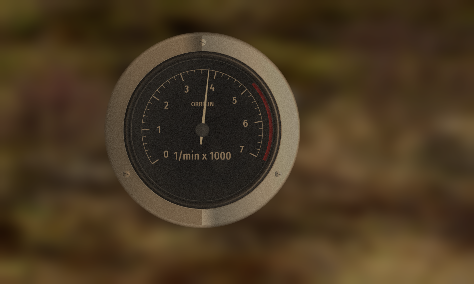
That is **3800** rpm
